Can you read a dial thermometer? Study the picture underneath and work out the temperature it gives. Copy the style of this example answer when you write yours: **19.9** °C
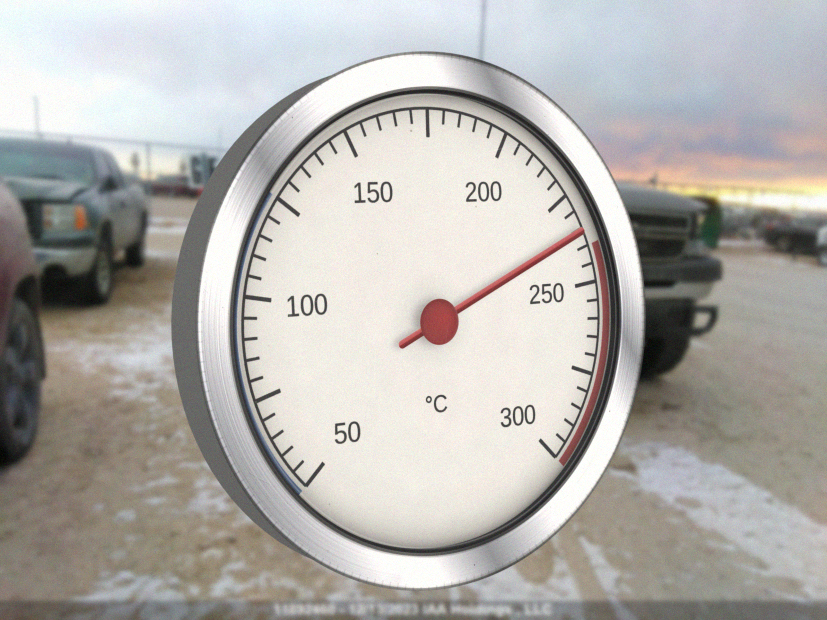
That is **235** °C
